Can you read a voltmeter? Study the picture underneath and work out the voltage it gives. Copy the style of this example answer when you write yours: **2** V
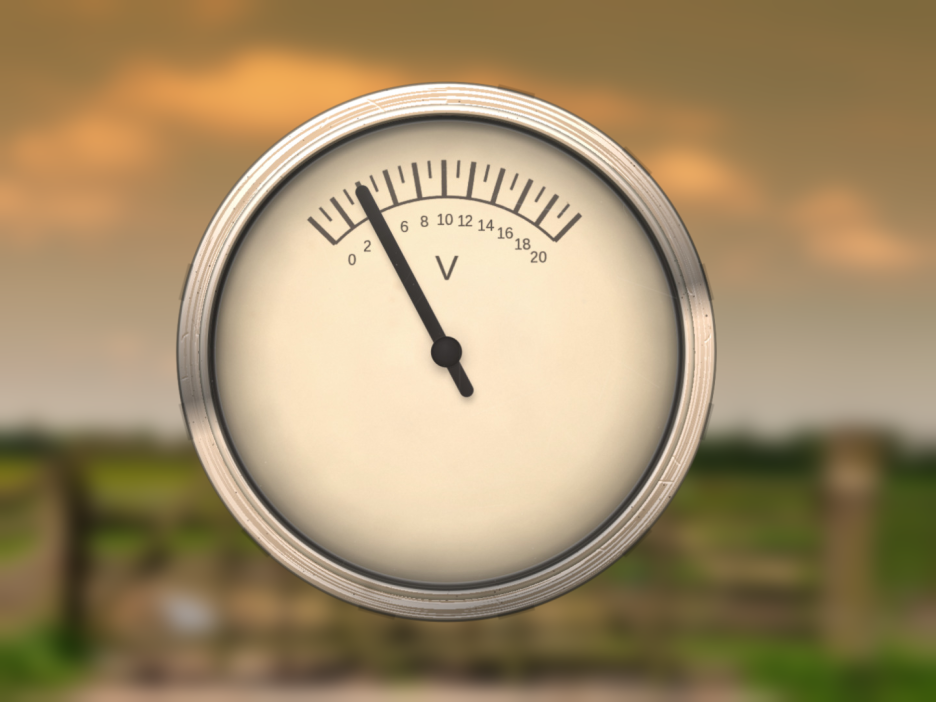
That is **4** V
